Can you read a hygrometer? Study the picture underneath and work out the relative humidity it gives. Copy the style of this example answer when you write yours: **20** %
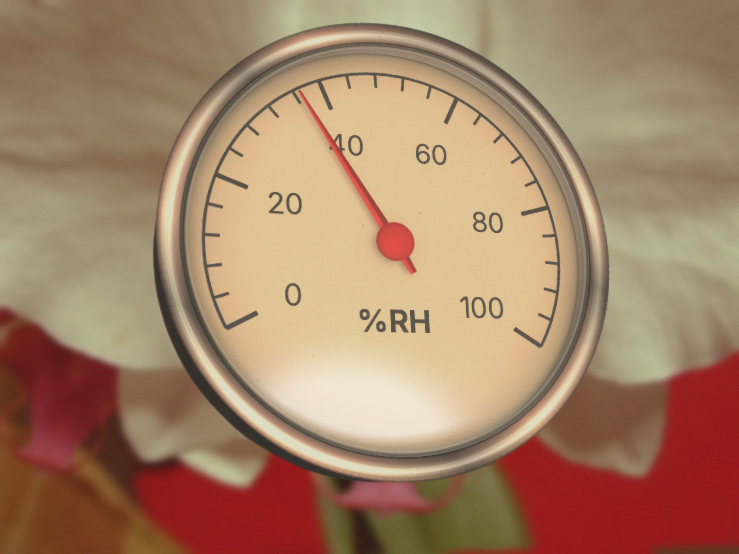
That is **36** %
